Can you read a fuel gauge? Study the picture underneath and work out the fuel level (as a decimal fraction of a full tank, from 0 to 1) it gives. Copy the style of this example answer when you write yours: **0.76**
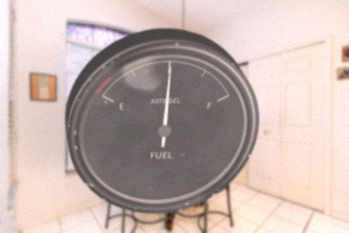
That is **0.5**
